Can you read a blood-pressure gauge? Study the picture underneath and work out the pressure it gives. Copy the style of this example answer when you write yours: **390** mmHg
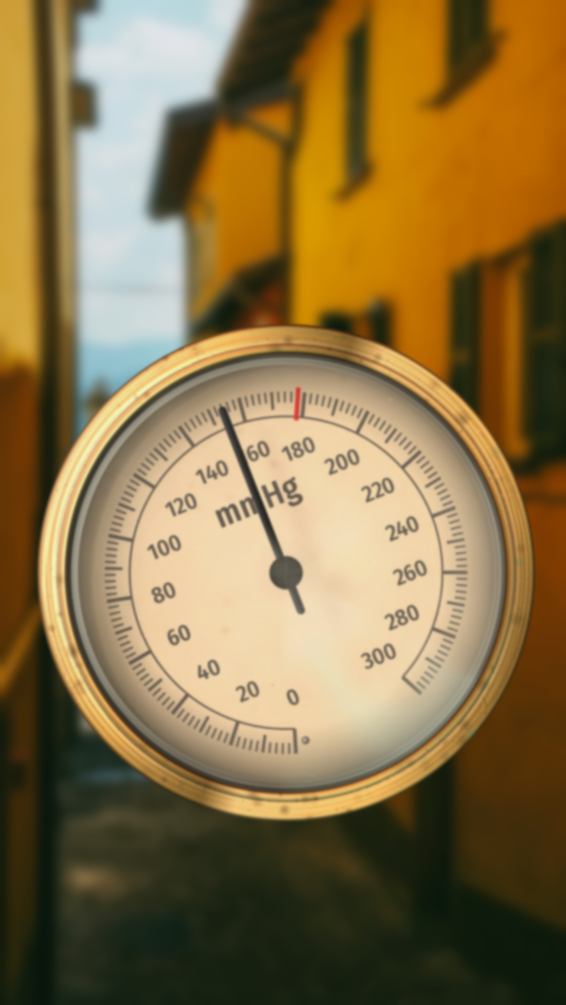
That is **154** mmHg
